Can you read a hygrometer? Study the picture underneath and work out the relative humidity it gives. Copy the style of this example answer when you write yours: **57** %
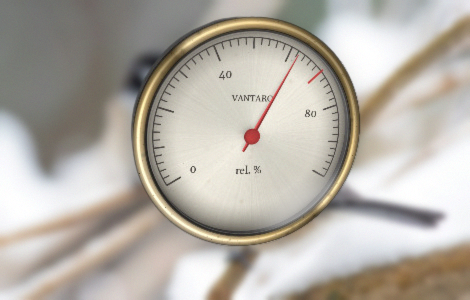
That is **62** %
